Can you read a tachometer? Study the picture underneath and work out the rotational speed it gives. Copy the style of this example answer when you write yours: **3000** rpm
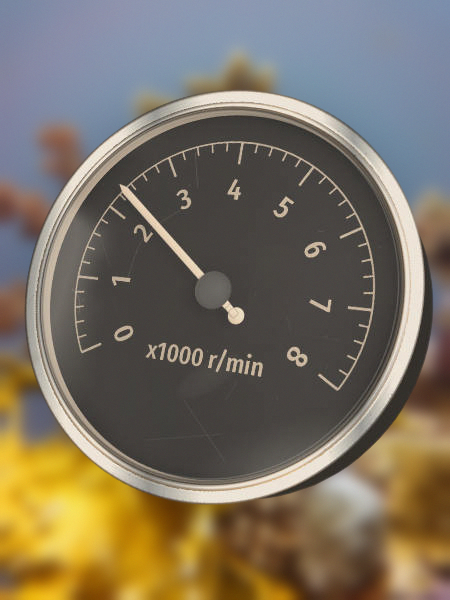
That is **2300** rpm
